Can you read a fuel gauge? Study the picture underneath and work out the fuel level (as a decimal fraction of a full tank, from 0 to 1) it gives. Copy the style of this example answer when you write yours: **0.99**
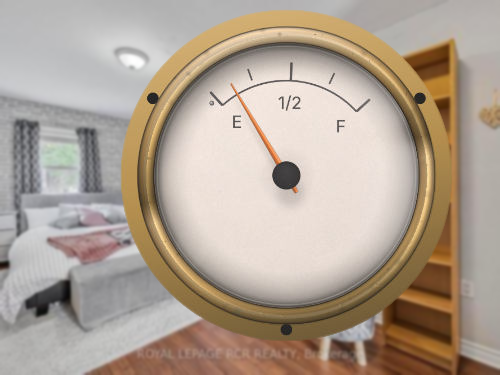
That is **0.125**
